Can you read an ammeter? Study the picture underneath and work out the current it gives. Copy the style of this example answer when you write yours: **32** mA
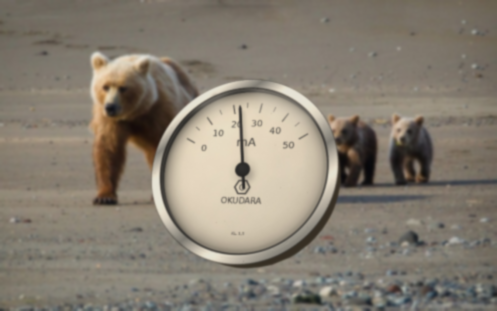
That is **22.5** mA
